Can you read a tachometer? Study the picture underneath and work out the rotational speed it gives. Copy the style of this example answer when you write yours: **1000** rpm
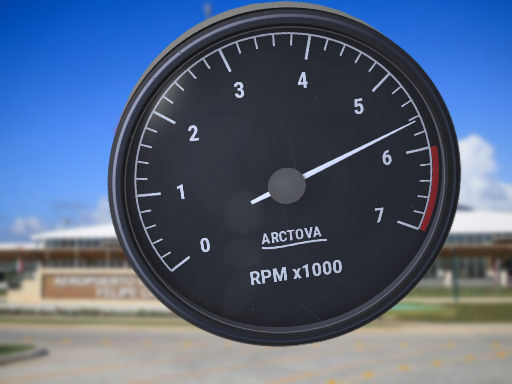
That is **5600** rpm
